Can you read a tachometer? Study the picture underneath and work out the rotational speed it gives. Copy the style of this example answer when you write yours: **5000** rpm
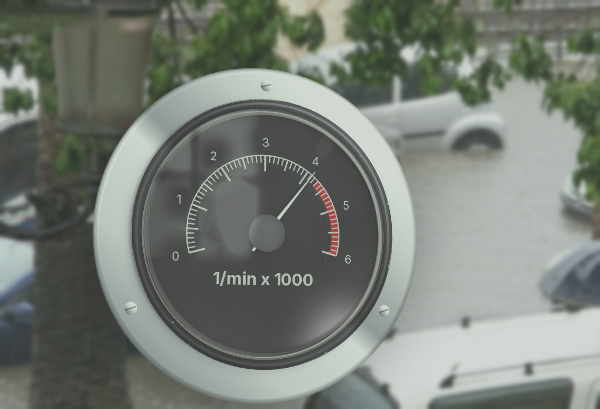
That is **4100** rpm
